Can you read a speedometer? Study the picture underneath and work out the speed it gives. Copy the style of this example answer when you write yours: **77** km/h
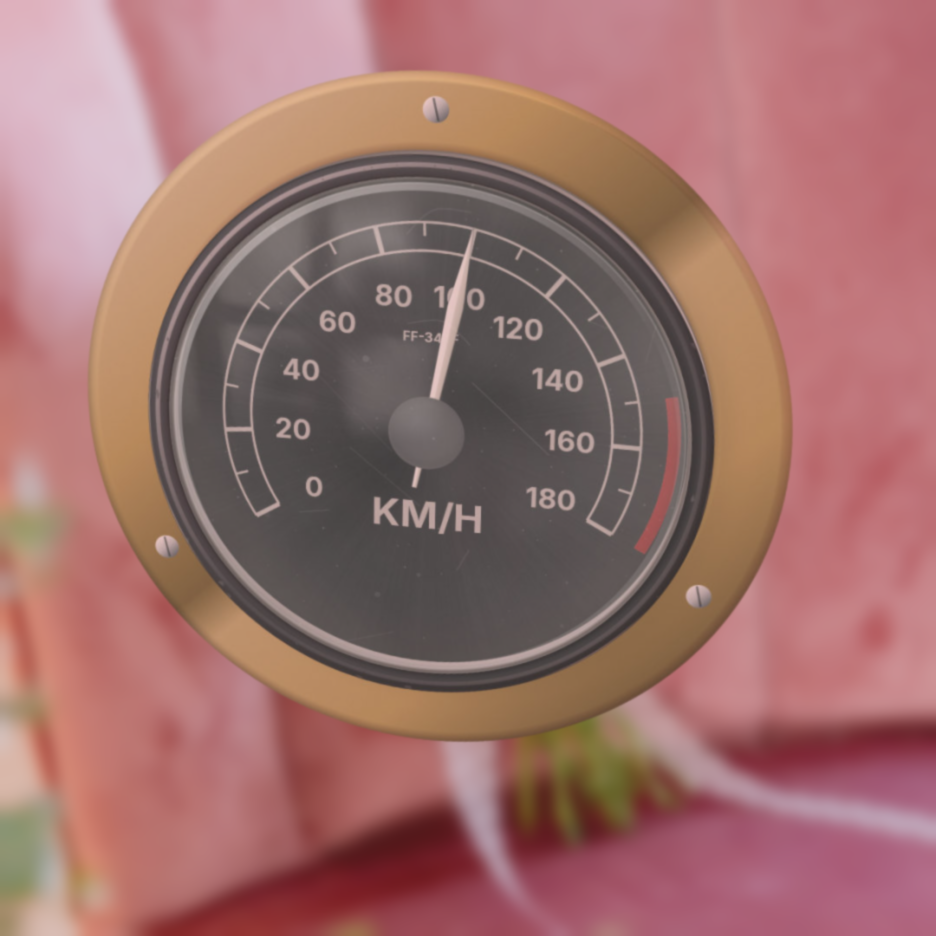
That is **100** km/h
